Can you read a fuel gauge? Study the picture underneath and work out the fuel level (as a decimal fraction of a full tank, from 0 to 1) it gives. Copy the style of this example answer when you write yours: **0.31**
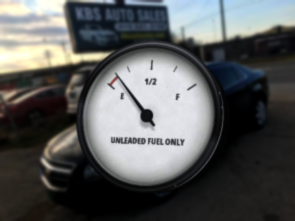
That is **0.125**
